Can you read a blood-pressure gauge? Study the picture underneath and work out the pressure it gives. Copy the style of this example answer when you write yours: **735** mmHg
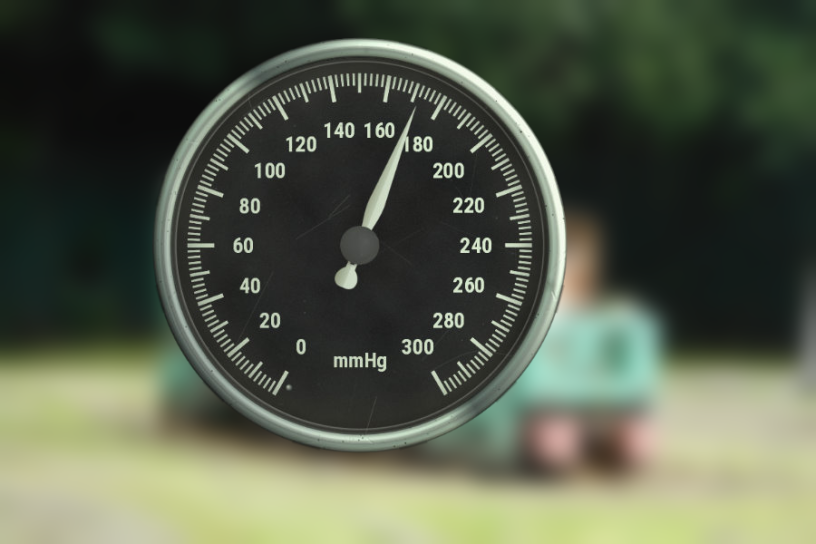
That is **172** mmHg
